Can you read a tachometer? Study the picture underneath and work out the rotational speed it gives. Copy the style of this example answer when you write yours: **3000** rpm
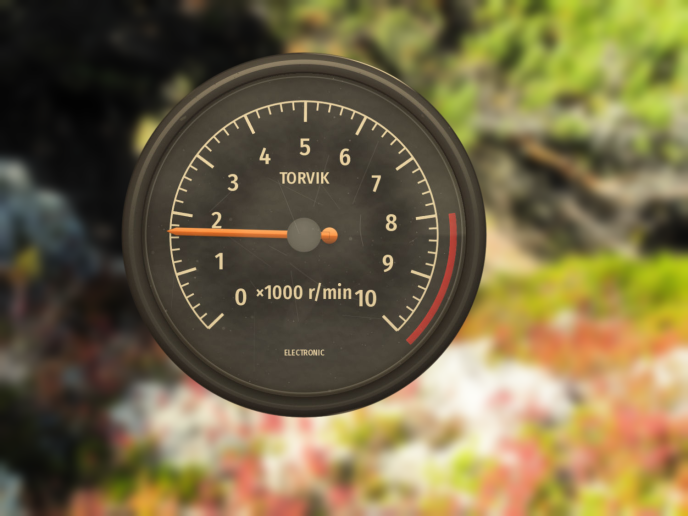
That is **1700** rpm
